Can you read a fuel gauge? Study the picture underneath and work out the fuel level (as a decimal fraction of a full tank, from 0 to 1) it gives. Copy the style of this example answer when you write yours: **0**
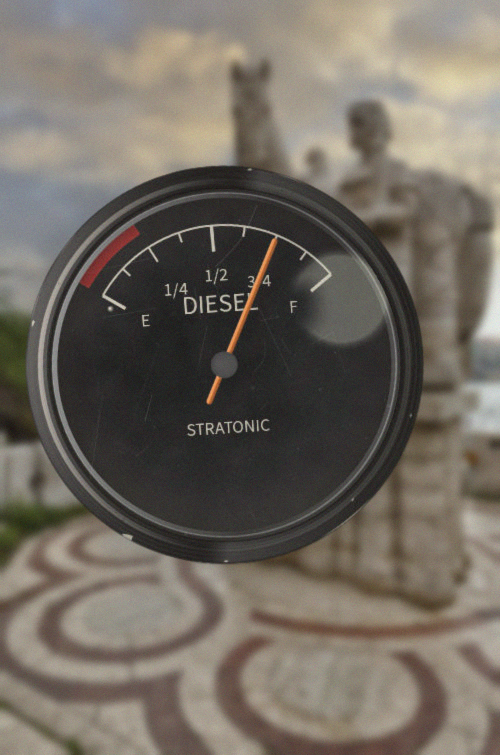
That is **0.75**
